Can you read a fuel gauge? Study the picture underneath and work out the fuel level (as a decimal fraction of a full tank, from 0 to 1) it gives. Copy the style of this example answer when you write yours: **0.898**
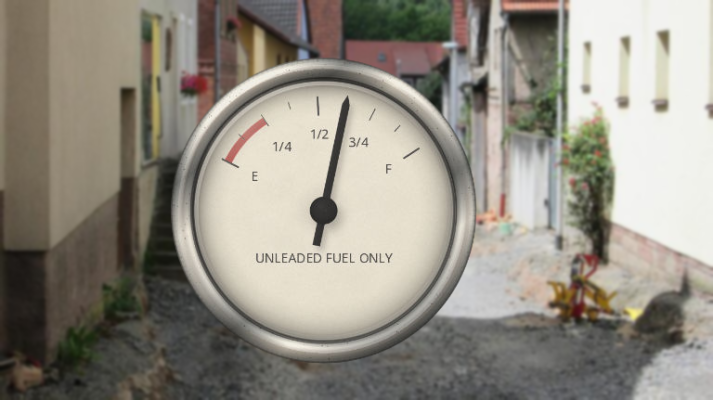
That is **0.625**
